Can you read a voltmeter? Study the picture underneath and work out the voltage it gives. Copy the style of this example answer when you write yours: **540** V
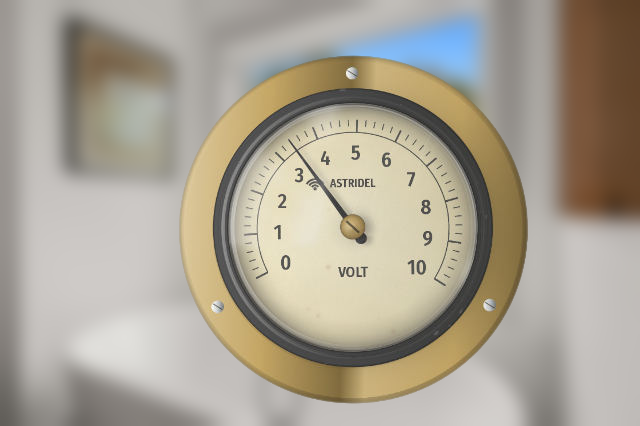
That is **3.4** V
